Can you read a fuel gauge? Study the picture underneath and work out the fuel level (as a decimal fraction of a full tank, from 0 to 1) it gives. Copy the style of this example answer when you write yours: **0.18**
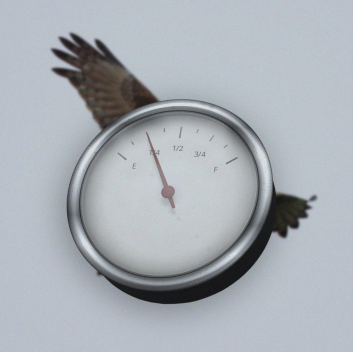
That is **0.25**
